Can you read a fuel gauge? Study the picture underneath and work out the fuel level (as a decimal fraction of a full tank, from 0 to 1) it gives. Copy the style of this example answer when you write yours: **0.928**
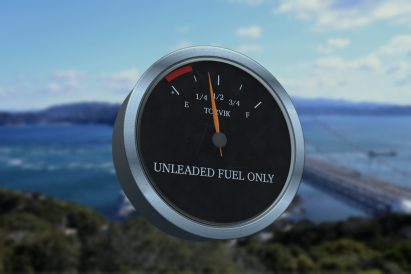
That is **0.375**
